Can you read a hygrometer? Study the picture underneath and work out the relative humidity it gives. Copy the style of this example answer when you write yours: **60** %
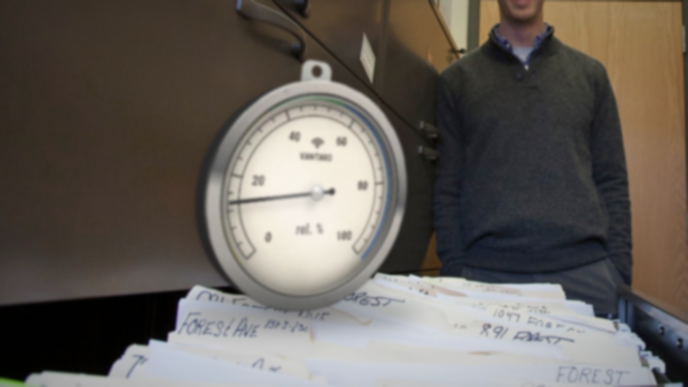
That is **14** %
